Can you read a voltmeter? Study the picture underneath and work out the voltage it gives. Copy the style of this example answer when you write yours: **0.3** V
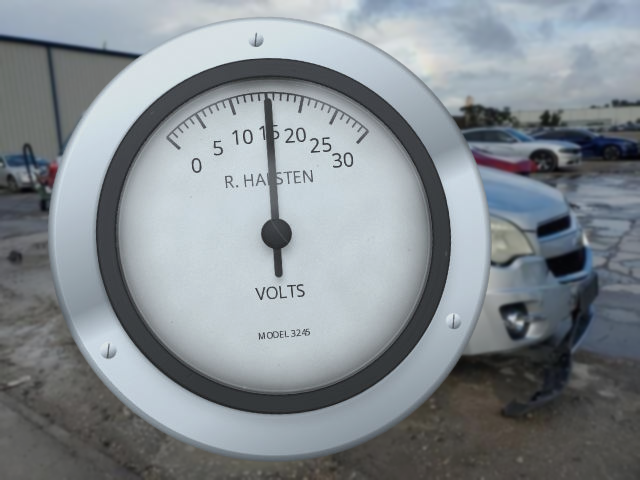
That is **15** V
